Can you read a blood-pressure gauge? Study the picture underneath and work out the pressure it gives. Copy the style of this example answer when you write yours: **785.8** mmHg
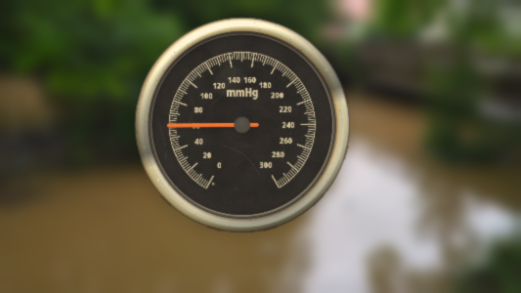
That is **60** mmHg
